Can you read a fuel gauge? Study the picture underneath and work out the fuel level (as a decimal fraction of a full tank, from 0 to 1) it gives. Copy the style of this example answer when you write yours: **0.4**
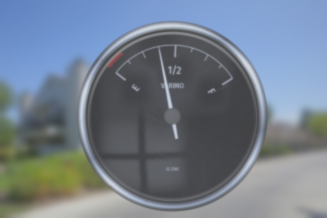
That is **0.375**
